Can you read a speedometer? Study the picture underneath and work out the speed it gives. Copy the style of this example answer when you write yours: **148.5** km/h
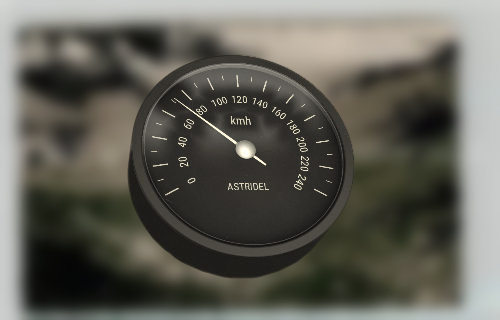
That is **70** km/h
